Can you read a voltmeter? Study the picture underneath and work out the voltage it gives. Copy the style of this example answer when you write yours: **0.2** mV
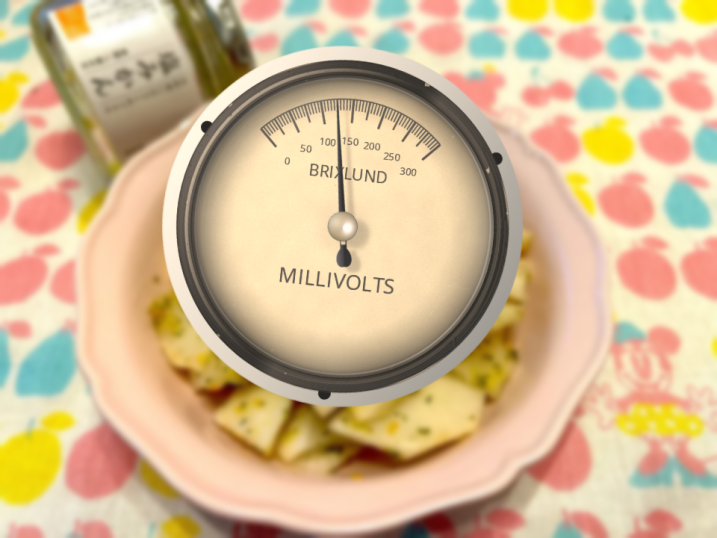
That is **125** mV
